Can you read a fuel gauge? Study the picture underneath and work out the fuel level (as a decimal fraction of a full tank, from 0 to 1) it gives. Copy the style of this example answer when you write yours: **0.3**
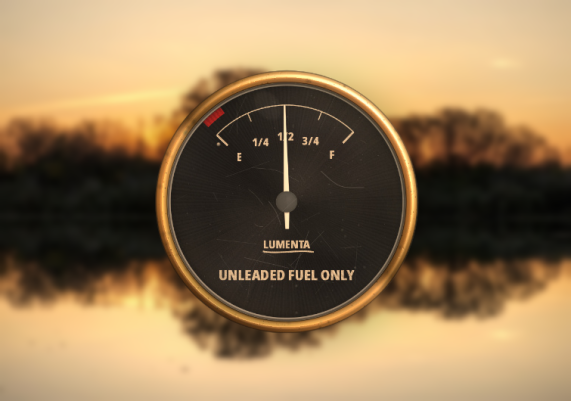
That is **0.5**
